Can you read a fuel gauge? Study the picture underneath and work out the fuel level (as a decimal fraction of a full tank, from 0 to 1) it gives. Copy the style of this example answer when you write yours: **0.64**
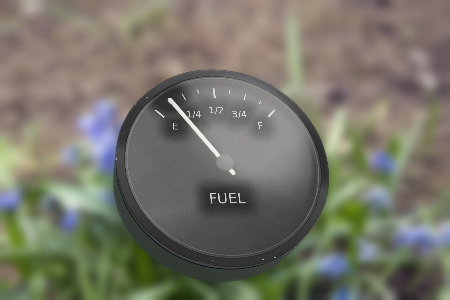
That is **0.125**
